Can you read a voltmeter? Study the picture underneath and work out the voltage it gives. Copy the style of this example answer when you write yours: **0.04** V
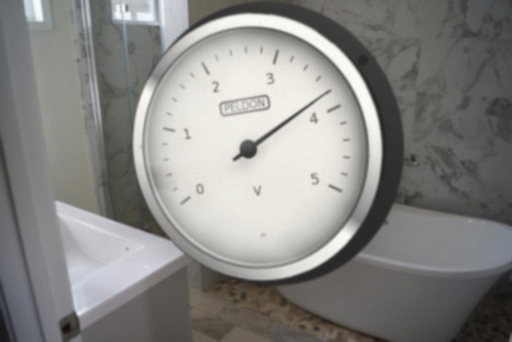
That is **3.8** V
